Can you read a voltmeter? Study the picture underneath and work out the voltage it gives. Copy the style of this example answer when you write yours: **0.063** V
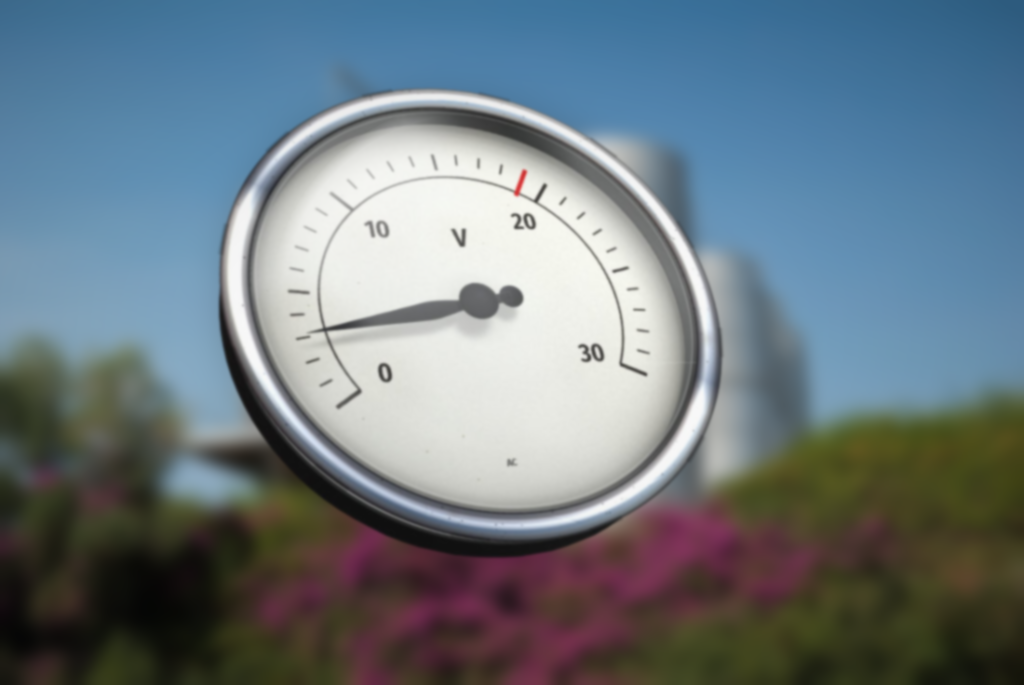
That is **3** V
